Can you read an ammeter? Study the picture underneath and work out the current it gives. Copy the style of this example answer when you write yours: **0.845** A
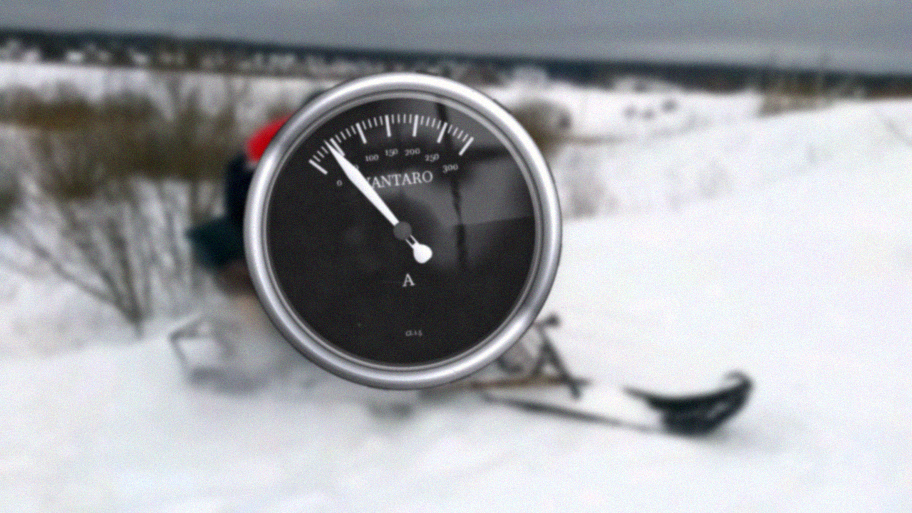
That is **40** A
